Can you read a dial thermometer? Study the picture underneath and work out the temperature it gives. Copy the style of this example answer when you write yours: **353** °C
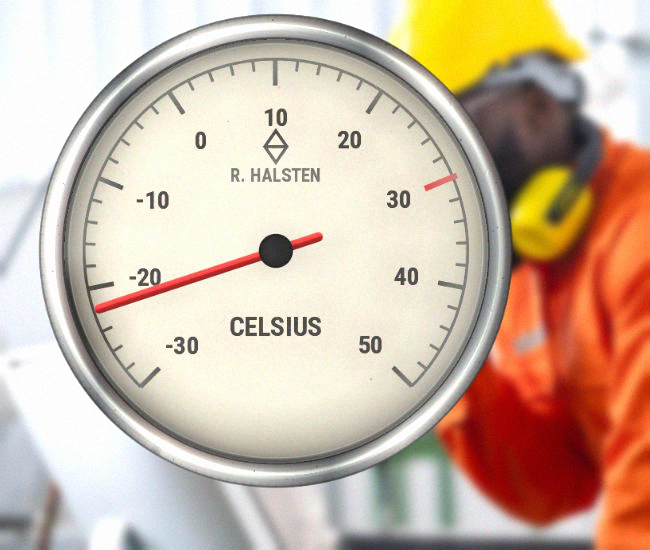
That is **-22** °C
